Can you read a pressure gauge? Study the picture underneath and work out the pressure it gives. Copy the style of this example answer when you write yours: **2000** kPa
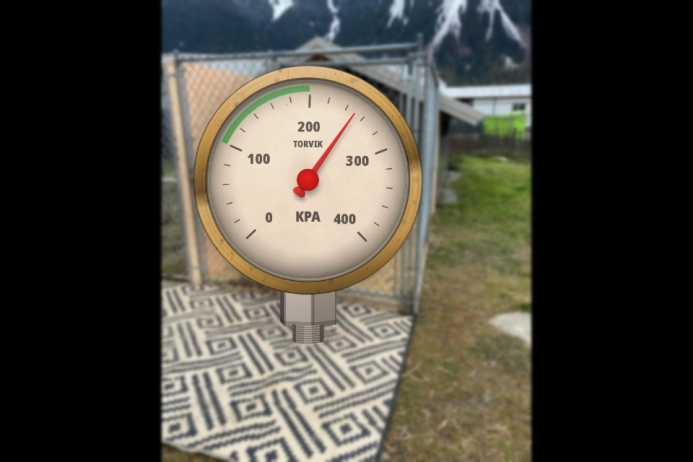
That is **250** kPa
